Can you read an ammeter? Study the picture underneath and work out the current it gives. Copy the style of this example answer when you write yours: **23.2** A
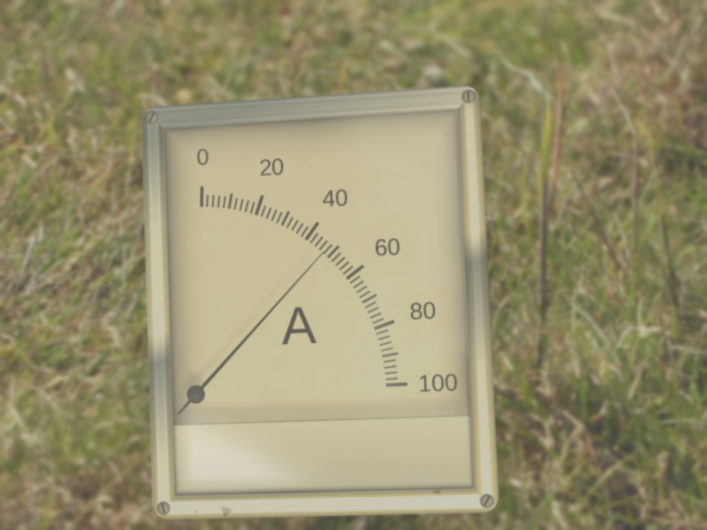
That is **48** A
